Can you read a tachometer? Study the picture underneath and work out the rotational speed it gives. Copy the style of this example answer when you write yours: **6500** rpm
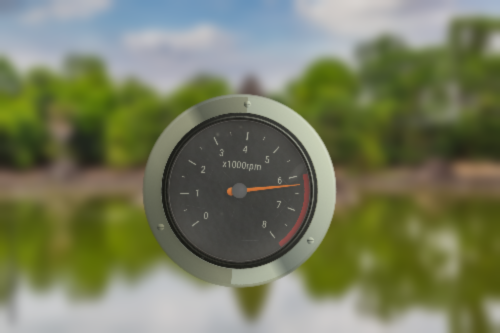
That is **6250** rpm
